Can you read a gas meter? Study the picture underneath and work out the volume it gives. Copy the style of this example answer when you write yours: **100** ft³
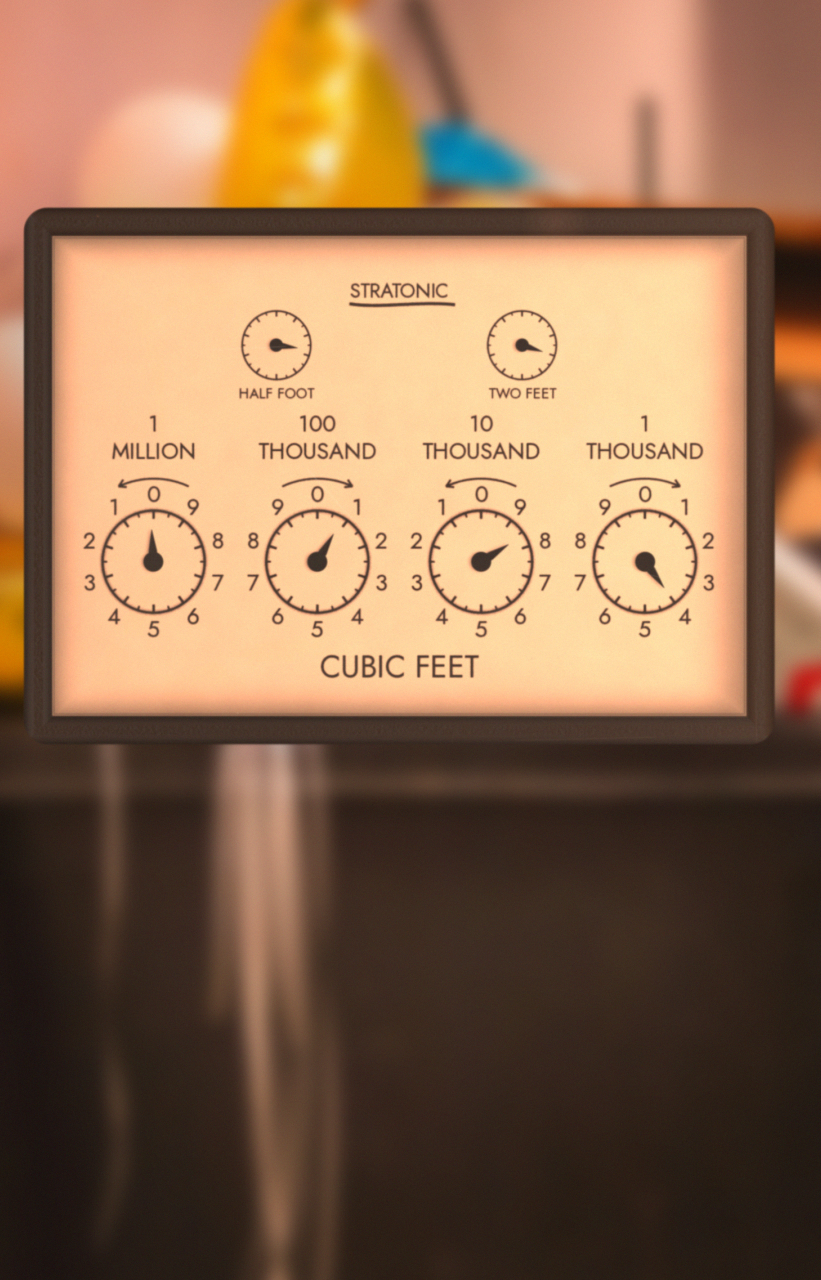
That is **8400** ft³
